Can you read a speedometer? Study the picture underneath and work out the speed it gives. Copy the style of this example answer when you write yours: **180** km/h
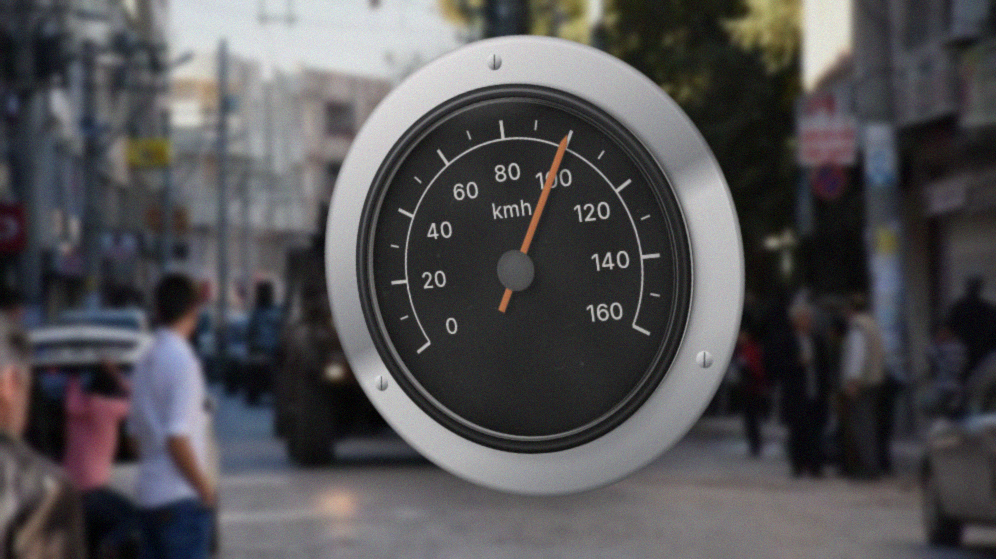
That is **100** km/h
